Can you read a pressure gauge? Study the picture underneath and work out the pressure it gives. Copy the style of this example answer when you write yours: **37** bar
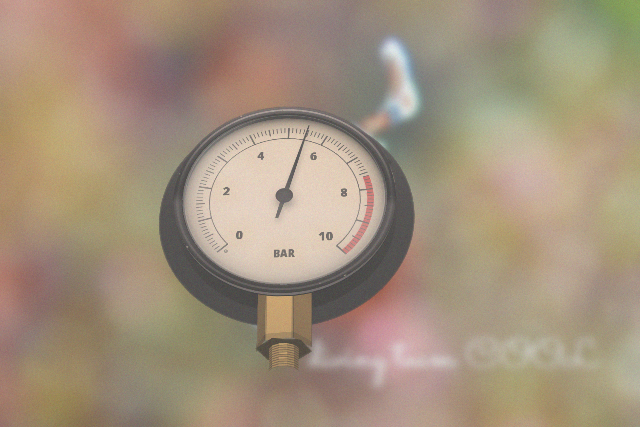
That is **5.5** bar
